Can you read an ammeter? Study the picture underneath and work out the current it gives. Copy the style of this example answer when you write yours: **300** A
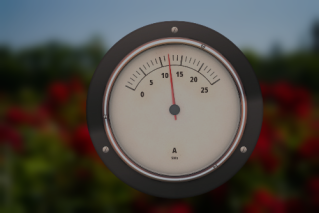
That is **12** A
